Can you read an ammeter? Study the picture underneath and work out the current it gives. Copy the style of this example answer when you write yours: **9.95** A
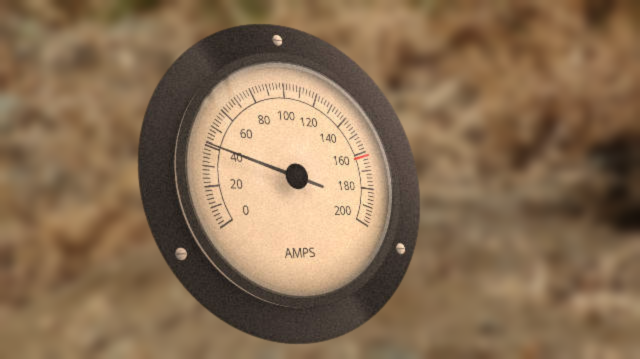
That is **40** A
